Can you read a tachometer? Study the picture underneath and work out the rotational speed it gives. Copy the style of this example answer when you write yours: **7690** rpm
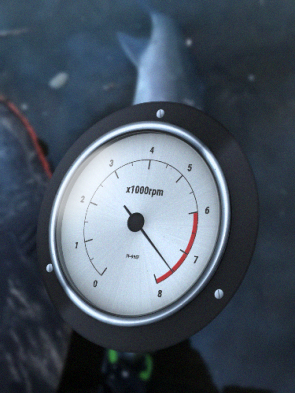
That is **7500** rpm
